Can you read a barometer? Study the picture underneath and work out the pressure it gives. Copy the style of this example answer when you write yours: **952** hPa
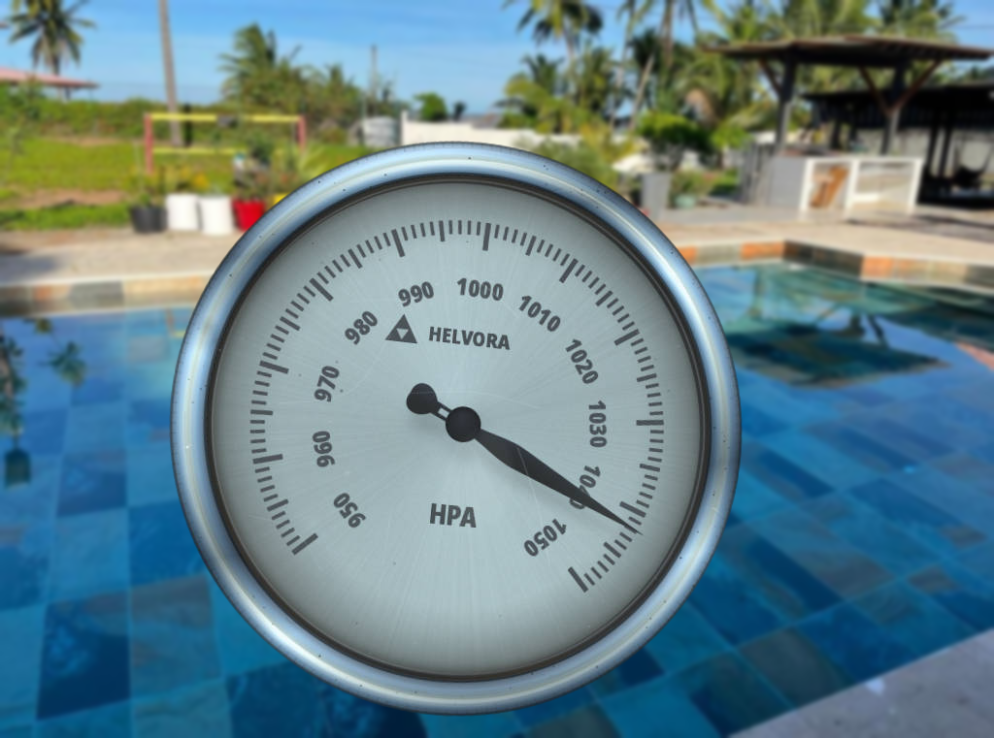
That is **1042** hPa
